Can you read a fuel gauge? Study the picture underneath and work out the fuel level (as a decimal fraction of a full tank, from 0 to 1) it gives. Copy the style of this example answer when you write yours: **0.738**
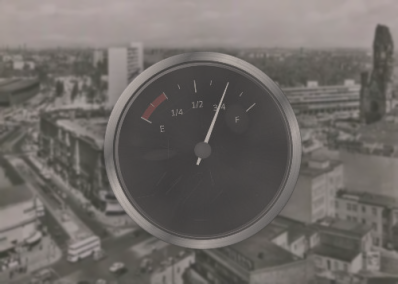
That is **0.75**
